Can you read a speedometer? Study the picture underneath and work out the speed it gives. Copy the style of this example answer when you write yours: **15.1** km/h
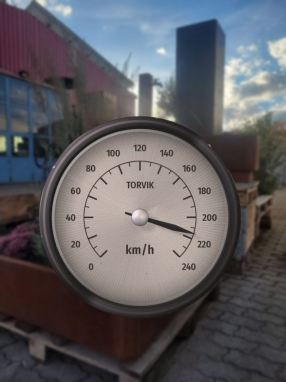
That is **215** km/h
